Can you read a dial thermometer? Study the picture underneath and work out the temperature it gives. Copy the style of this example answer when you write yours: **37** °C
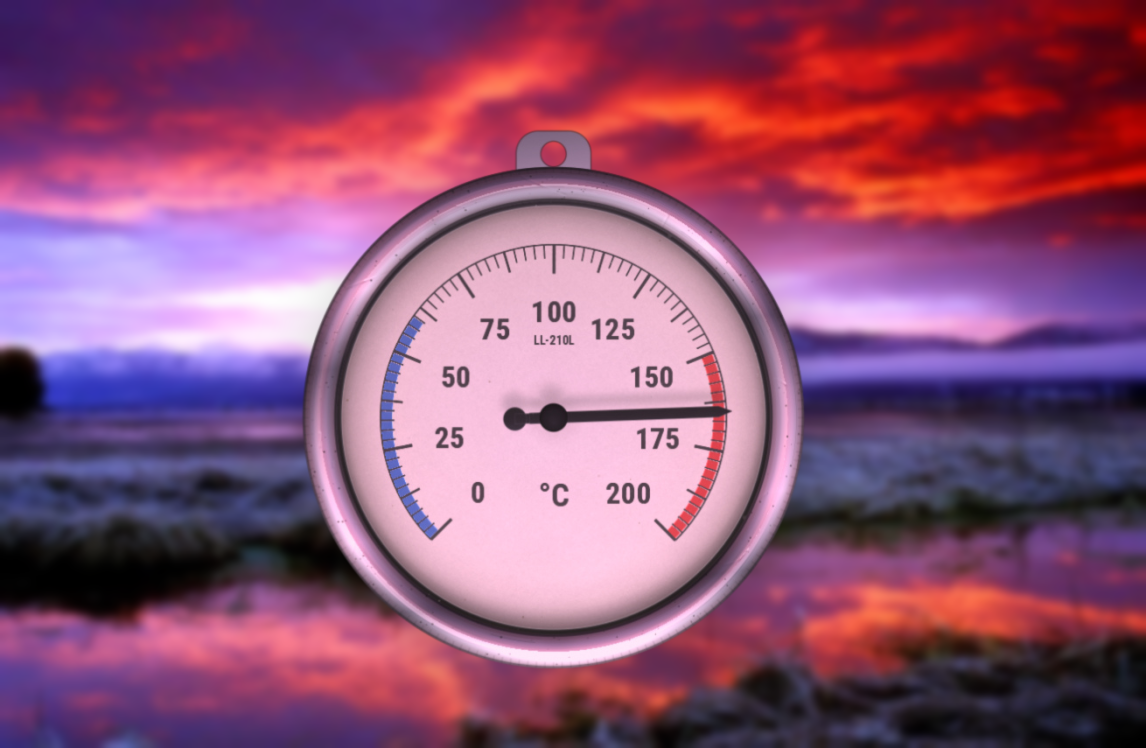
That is **165** °C
